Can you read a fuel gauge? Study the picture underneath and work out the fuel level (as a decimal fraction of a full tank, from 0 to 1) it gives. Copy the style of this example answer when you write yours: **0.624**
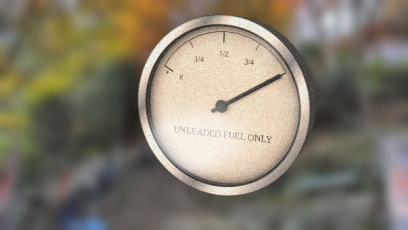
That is **1**
